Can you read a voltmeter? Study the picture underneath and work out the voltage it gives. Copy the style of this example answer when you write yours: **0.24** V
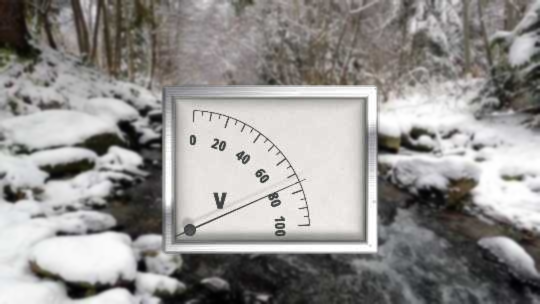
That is **75** V
